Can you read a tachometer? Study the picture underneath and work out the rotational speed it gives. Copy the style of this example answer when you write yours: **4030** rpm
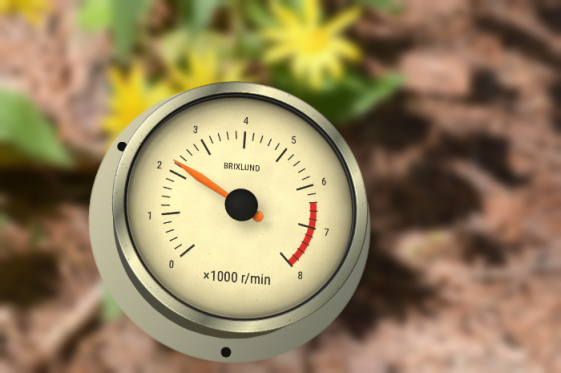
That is **2200** rpm
